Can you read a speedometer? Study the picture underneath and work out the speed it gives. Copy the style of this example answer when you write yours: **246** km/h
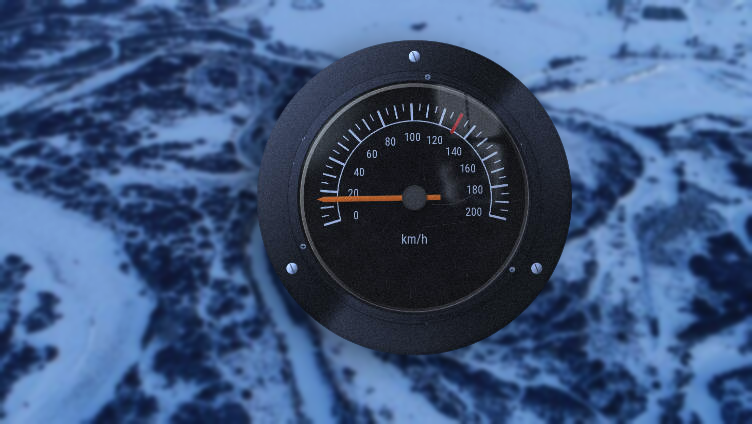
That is **15** km/h
